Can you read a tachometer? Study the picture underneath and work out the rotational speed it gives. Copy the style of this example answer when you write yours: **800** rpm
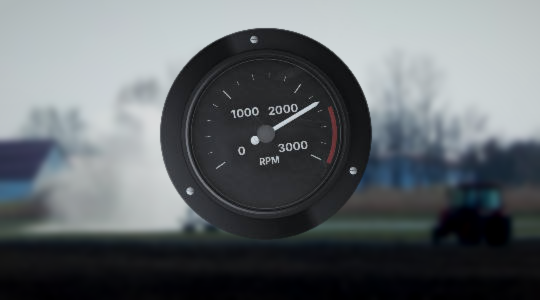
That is **2300** rpm
